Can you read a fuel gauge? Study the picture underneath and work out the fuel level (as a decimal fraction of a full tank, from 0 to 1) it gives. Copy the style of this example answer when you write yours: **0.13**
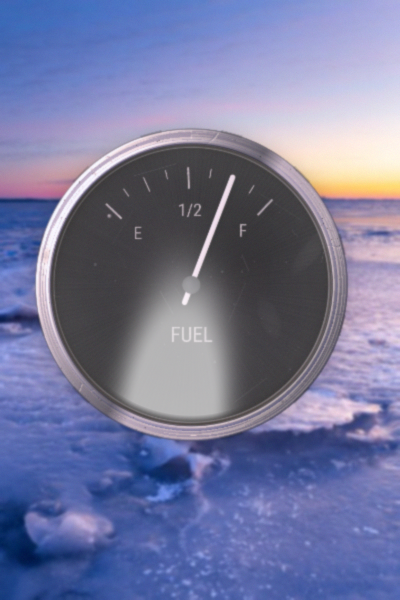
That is **0.75**
